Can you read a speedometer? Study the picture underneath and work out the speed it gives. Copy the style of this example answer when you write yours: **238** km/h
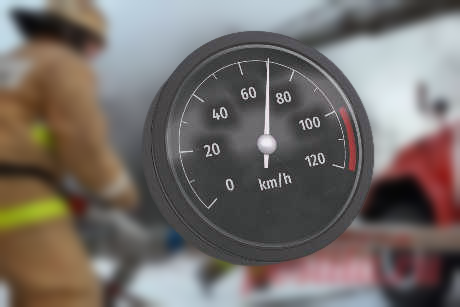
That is **70** km/h
